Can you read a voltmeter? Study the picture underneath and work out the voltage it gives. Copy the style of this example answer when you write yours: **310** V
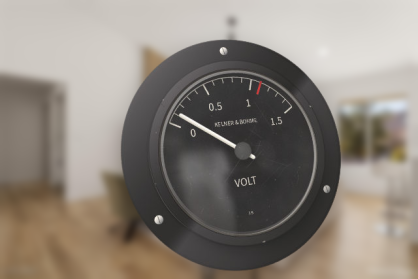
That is **0.1** V
